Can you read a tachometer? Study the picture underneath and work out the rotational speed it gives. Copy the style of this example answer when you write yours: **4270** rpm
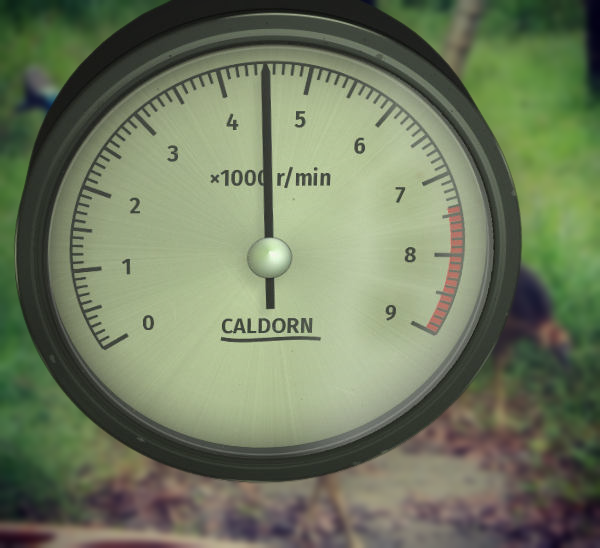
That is **4500** rpm
